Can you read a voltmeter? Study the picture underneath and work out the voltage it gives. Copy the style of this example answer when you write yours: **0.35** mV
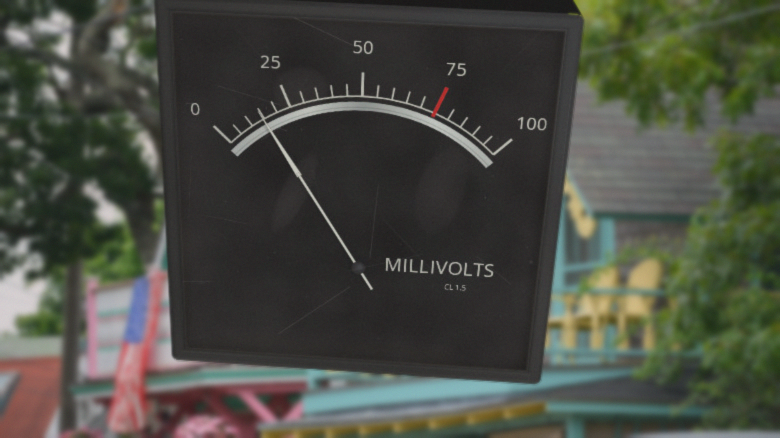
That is **15** mV
